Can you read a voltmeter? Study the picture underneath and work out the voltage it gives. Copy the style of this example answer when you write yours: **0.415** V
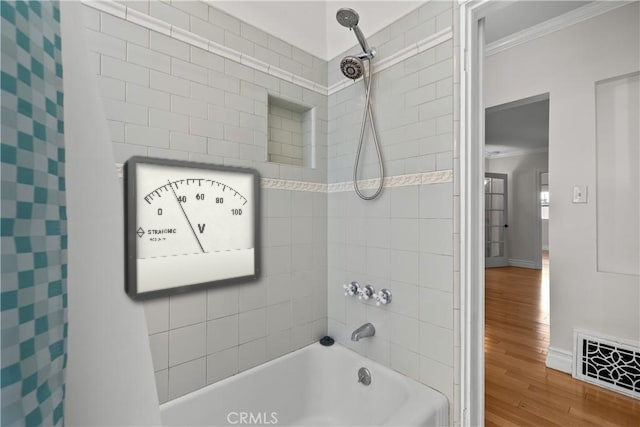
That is **35** V
